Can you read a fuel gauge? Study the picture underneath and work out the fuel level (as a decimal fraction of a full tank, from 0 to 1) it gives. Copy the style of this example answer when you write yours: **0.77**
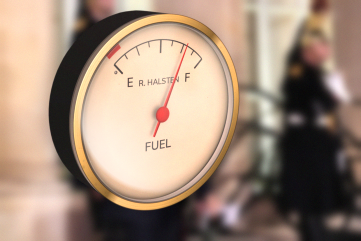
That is **0.75**
